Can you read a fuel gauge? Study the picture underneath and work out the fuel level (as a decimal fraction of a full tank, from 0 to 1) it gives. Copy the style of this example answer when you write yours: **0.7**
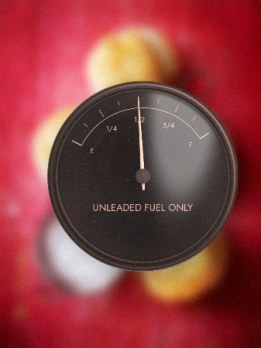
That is **0.5**
